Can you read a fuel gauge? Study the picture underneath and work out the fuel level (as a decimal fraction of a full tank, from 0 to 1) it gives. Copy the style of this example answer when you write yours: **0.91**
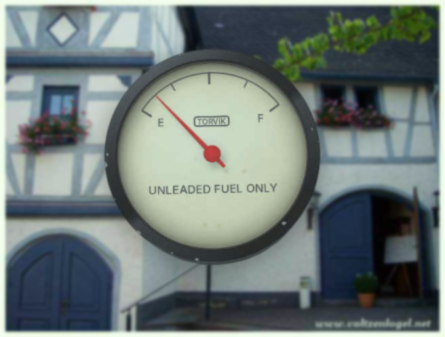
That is **0.125**
